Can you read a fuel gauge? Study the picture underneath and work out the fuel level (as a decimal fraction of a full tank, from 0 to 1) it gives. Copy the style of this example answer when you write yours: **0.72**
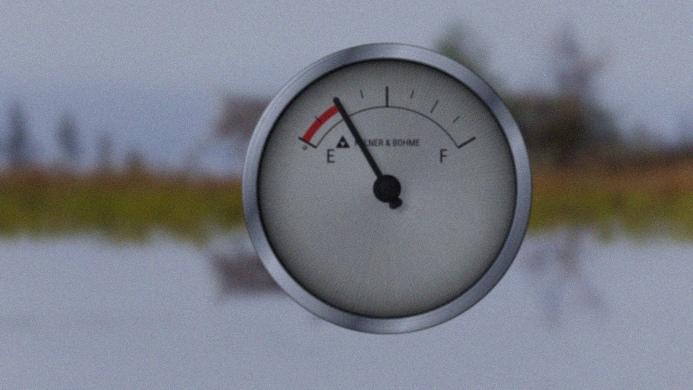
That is **0.25**
